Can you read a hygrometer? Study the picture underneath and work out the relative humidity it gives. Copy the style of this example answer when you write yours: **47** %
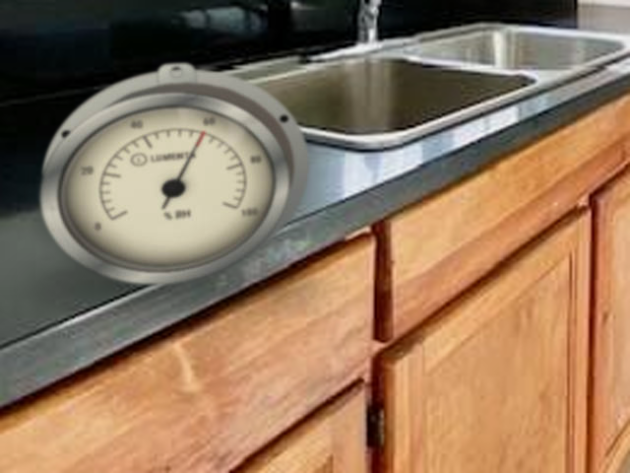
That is **60** %
